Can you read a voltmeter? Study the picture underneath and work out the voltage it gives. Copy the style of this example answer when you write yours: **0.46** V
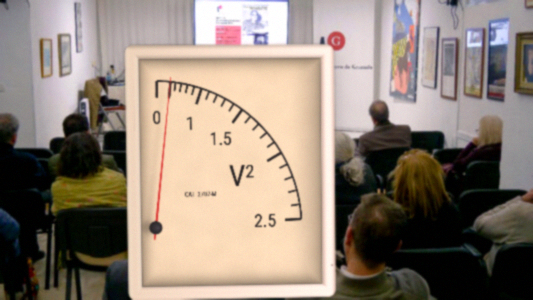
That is **0.5** V
